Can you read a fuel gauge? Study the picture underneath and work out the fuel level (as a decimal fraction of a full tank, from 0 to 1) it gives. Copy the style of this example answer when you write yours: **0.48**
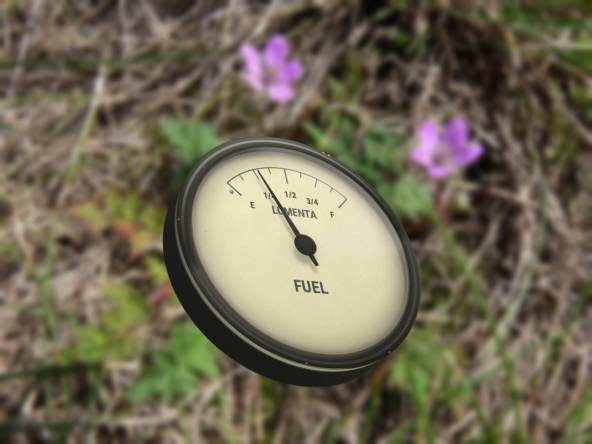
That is **0.25**
